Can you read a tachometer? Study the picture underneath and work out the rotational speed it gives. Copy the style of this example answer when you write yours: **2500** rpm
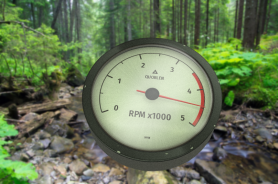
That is **4500** rpm
